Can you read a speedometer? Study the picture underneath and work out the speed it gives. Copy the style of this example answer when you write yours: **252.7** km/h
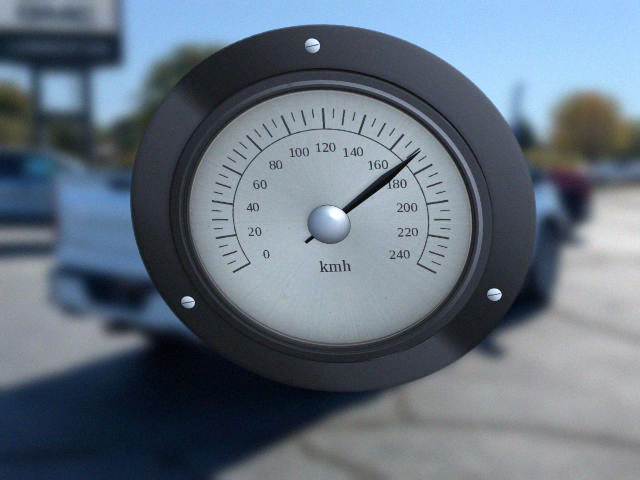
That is **170** km/h
